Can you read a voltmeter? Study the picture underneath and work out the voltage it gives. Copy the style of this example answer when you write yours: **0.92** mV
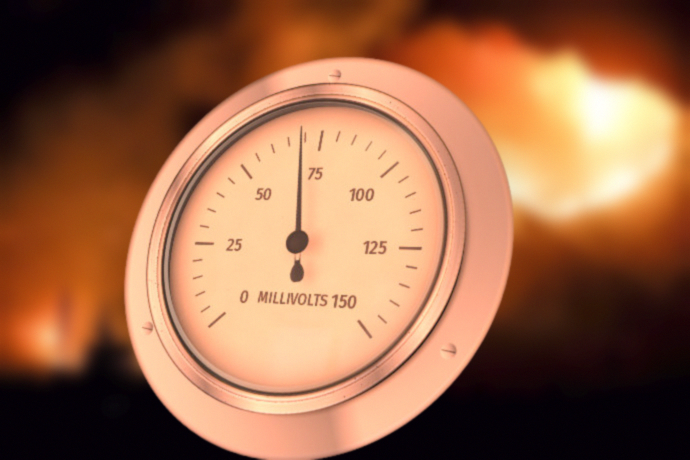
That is **70** mV
